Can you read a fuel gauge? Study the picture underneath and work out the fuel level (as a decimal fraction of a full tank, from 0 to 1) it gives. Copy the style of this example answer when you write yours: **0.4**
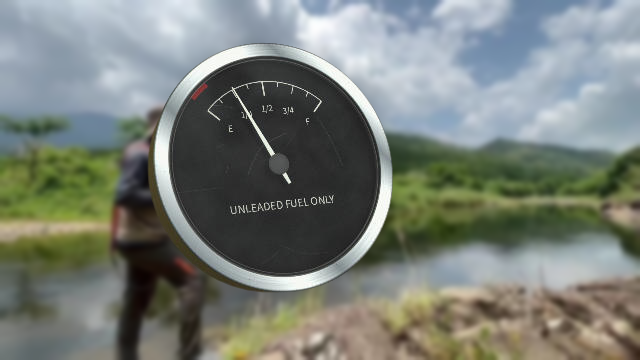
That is **0.25**
